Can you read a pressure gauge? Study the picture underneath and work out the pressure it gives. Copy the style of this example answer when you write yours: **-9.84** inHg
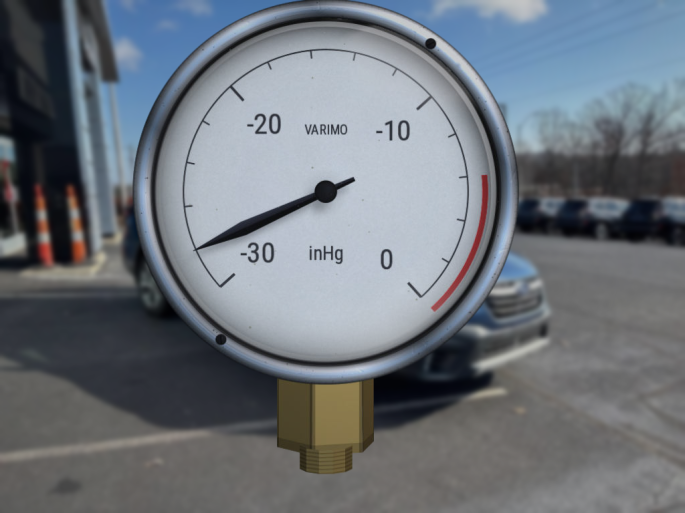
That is **-28** inHg
